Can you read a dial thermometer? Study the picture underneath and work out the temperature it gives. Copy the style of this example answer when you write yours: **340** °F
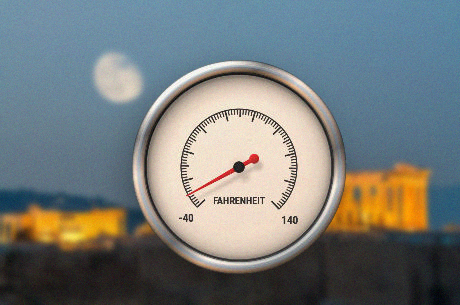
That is **-30** °F
